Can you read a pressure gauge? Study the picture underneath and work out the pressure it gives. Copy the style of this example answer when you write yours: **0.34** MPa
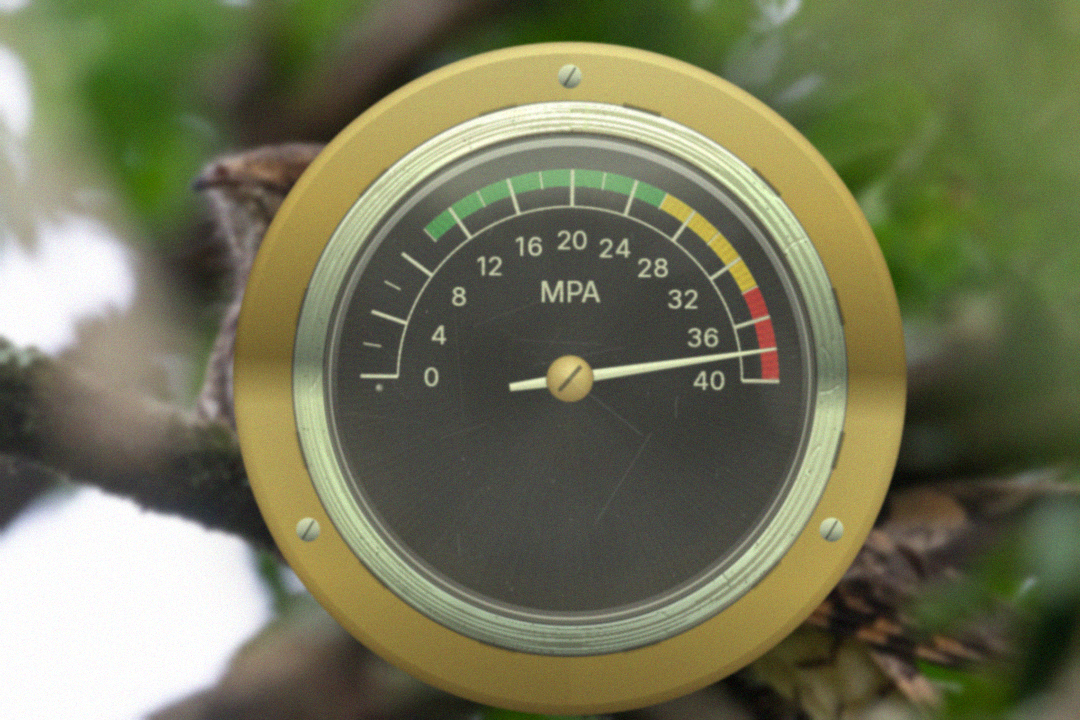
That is **38** MPa
